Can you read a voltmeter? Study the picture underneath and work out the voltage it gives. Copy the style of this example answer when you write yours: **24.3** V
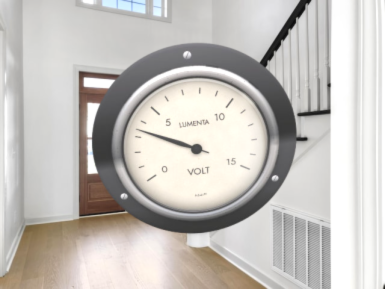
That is **3.5** V
